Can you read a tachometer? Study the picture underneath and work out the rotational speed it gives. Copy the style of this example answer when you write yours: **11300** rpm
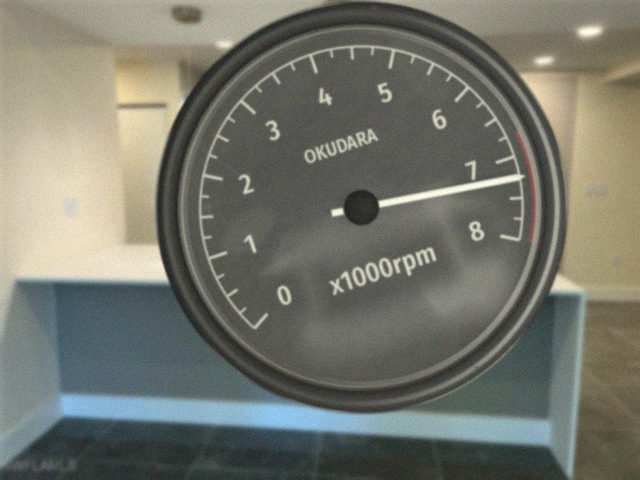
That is **7250** rpm
